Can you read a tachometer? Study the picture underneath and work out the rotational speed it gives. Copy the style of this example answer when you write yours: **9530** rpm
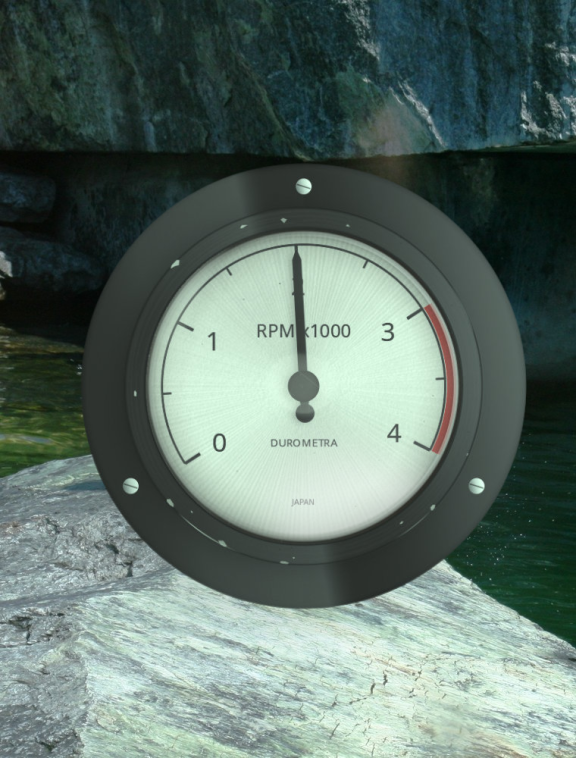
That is **2000** rpm
